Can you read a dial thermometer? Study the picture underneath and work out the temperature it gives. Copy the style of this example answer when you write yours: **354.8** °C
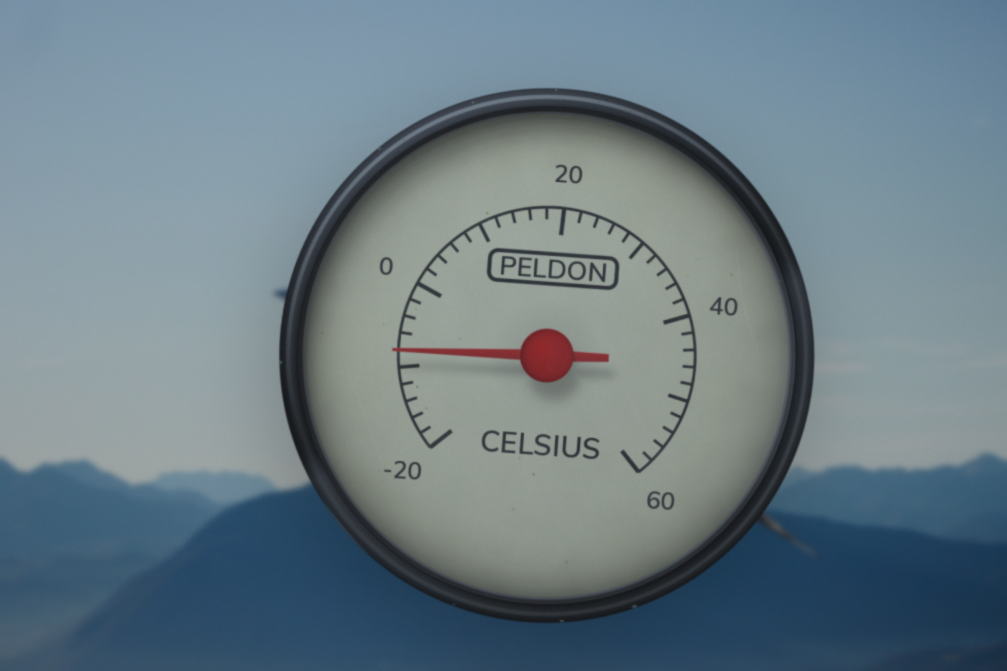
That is **-8** °C
